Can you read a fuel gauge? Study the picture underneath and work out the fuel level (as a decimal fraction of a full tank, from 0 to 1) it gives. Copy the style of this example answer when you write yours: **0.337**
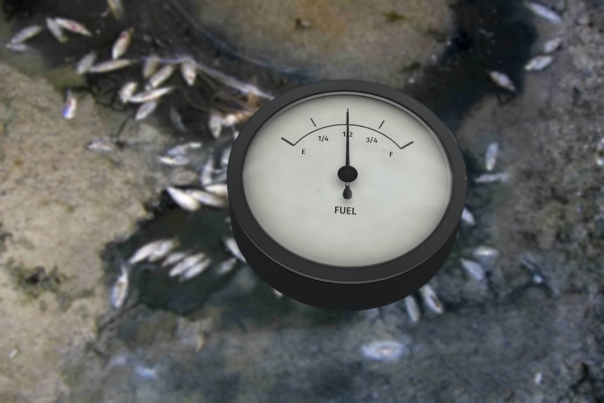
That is **0.5**
